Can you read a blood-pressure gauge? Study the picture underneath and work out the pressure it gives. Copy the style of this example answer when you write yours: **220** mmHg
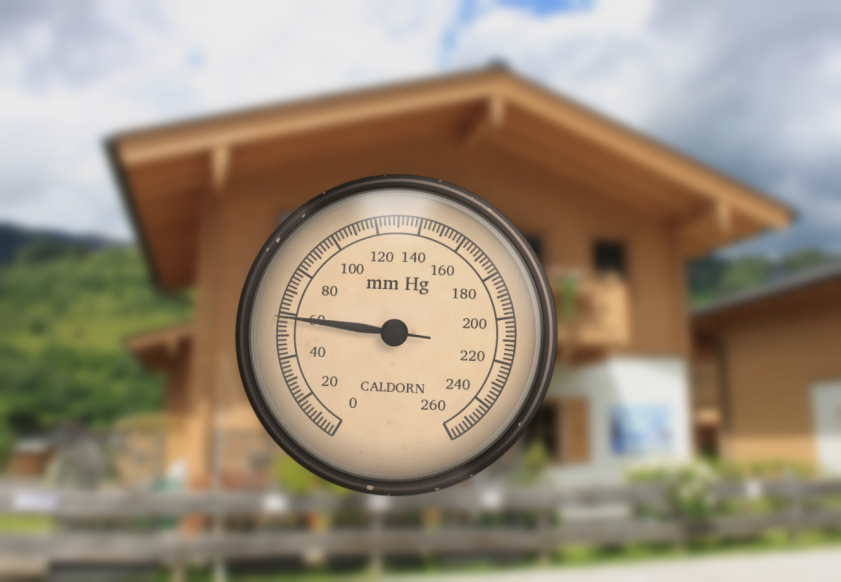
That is **58** mmHg
